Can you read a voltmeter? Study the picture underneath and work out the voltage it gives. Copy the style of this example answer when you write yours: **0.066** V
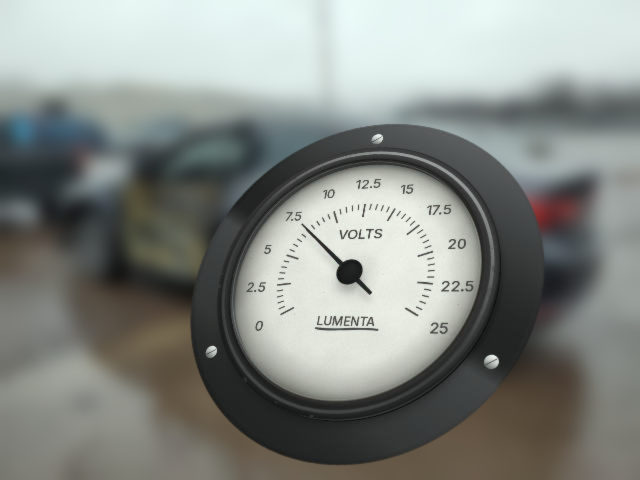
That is **7.5** V
